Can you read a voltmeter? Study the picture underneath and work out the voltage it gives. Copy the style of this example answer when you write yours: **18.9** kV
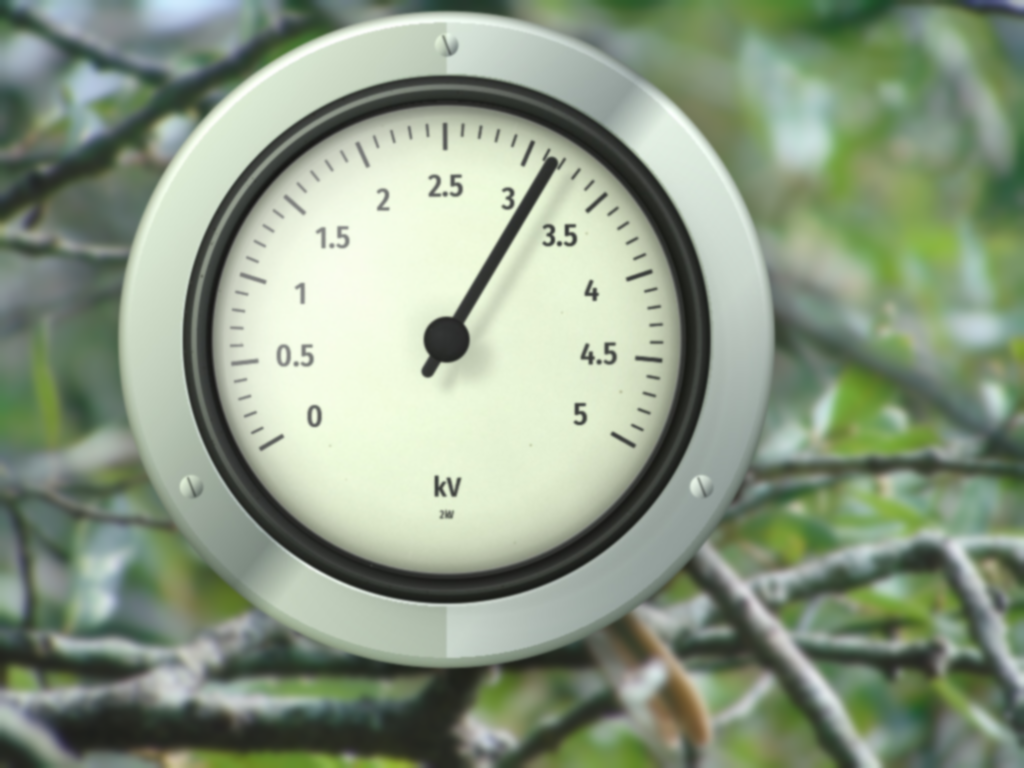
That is **3.15** kV
